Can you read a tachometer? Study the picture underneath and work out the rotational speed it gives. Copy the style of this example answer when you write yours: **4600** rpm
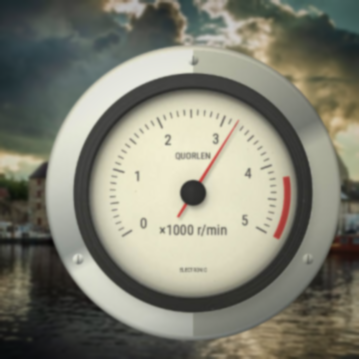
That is **3200** rpm
